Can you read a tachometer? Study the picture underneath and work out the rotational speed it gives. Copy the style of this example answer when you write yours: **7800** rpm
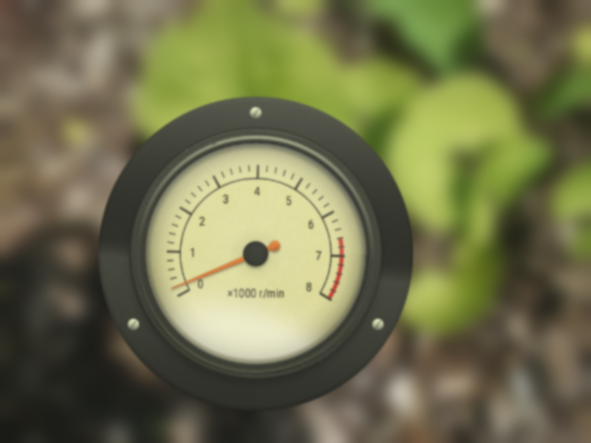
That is **200** rpm
